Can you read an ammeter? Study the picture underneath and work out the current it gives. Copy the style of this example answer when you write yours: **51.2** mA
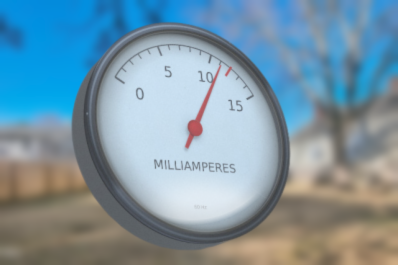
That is **11** mA
